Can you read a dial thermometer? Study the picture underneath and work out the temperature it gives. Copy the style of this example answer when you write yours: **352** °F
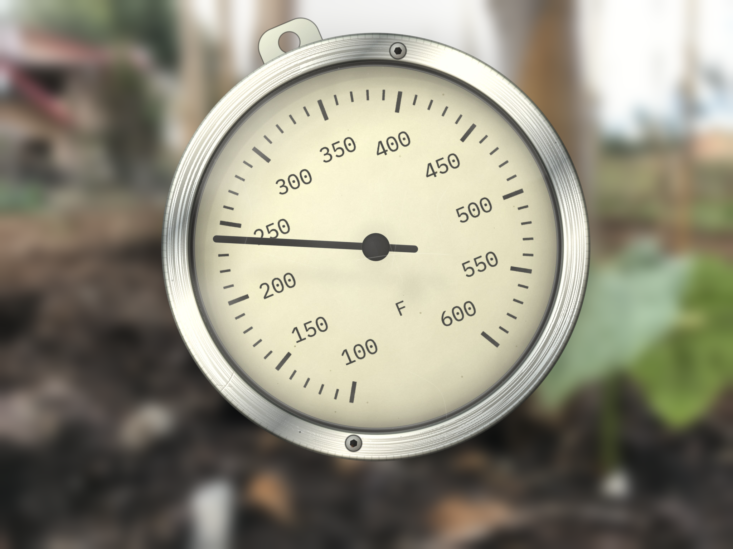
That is **240** °F
